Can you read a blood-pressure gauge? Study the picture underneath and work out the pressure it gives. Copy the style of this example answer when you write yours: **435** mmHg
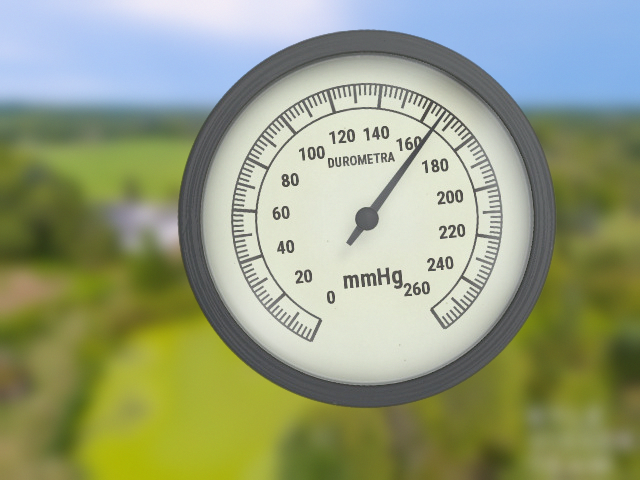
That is **166** mmHg
